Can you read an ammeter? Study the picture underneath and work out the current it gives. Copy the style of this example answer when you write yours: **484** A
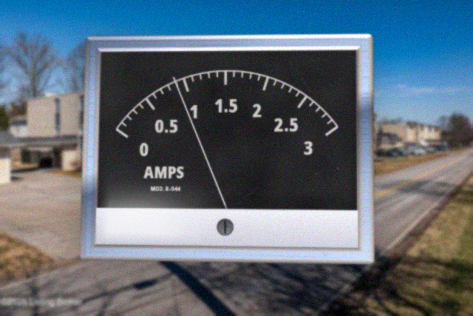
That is **0.9** A
